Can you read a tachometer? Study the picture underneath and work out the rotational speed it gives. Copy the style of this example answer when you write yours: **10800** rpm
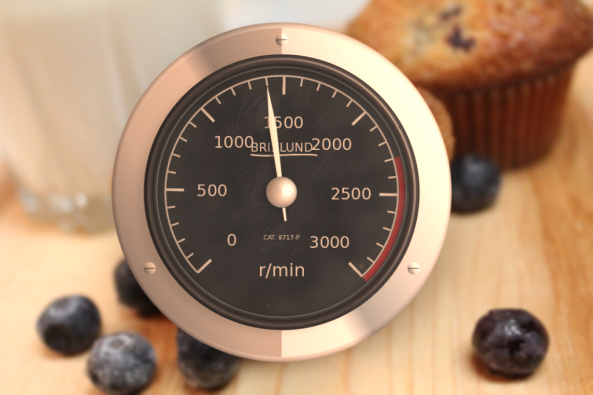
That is **1400** rpm
